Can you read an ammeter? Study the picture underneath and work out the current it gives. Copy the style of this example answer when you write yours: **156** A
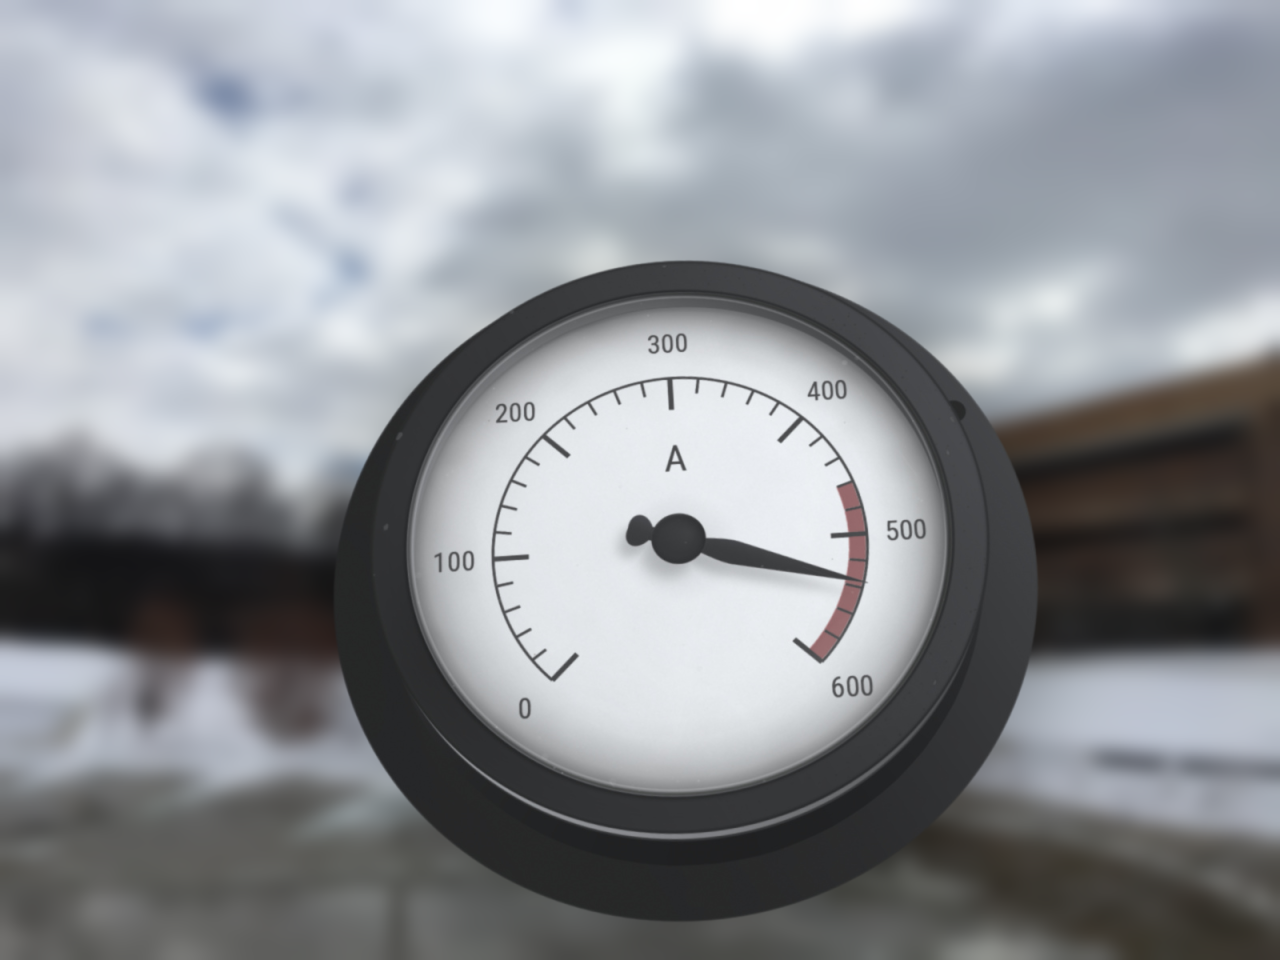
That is **540** A
